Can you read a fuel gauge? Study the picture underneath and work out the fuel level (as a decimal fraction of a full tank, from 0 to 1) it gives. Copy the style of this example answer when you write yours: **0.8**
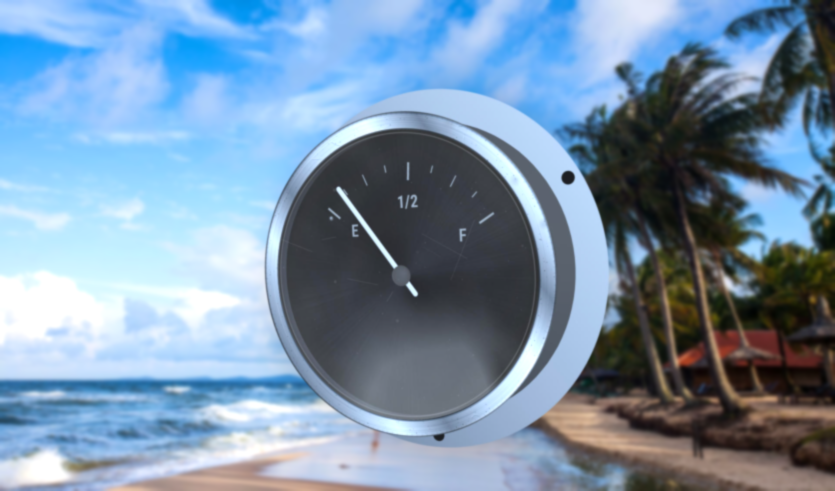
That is **0.125**
